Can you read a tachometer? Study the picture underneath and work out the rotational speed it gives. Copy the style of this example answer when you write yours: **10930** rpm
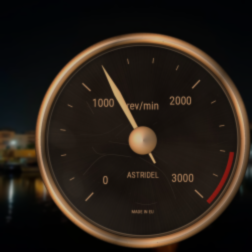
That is **1200** rpm
